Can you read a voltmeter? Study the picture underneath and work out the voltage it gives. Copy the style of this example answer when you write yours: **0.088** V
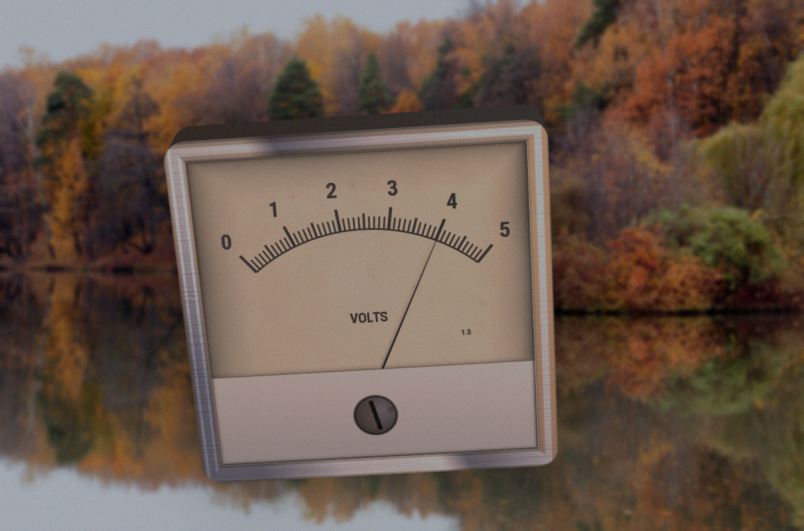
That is **4** V
